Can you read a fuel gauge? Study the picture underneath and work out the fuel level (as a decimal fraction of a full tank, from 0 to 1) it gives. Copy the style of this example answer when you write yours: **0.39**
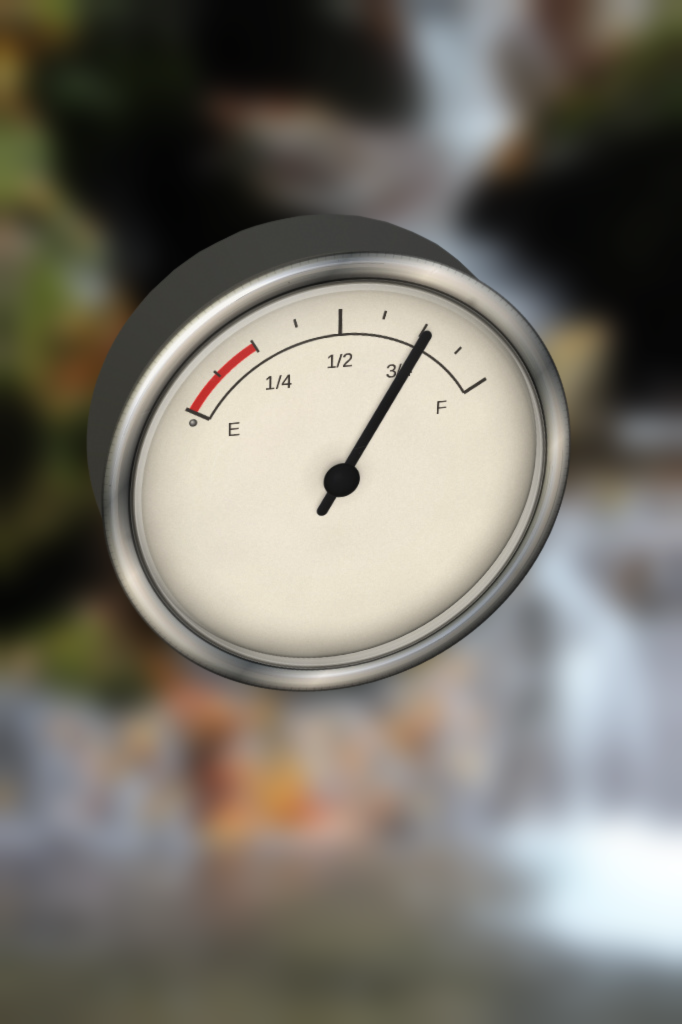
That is **0.75**
